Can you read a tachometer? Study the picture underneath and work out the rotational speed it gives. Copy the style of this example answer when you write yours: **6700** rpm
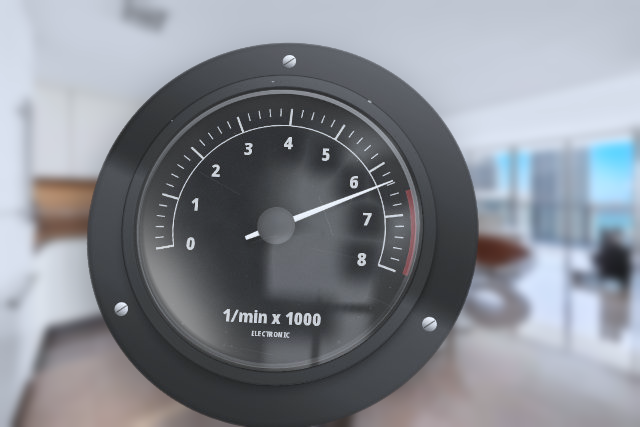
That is **6400** rpm
